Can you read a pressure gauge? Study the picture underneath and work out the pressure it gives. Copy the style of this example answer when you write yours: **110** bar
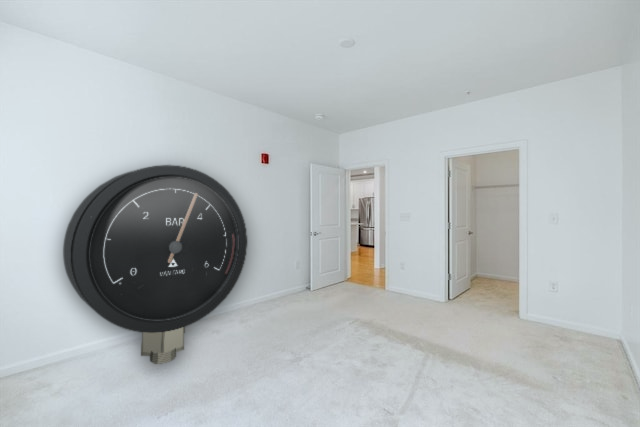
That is **3.5** bar
